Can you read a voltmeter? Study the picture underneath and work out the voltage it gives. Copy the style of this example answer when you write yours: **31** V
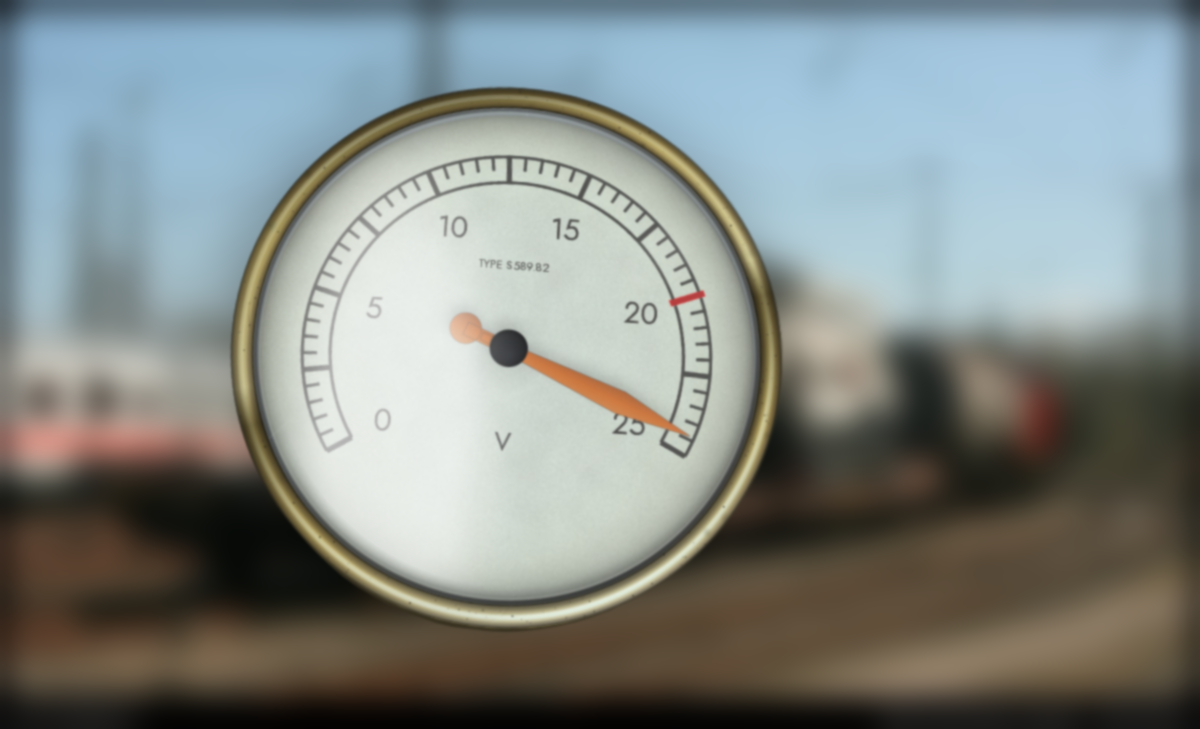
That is **24.5** V
